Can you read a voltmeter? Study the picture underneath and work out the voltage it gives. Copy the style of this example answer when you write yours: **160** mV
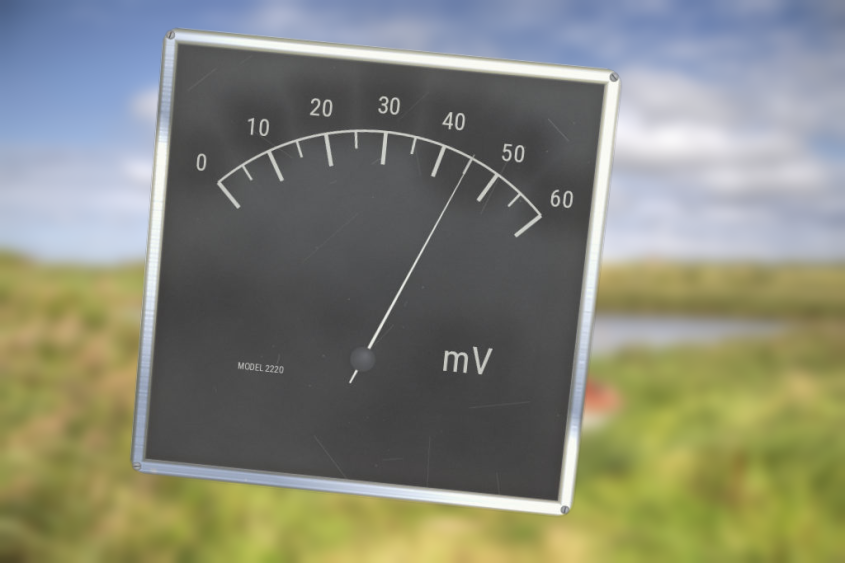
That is **45** mV
